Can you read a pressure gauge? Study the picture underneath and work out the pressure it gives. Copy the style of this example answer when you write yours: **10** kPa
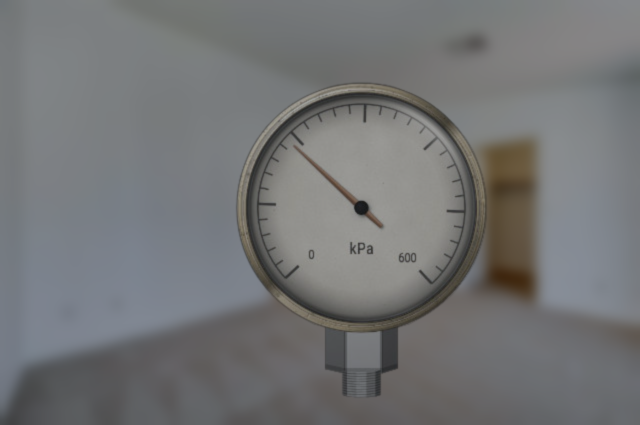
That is **190** kPa
